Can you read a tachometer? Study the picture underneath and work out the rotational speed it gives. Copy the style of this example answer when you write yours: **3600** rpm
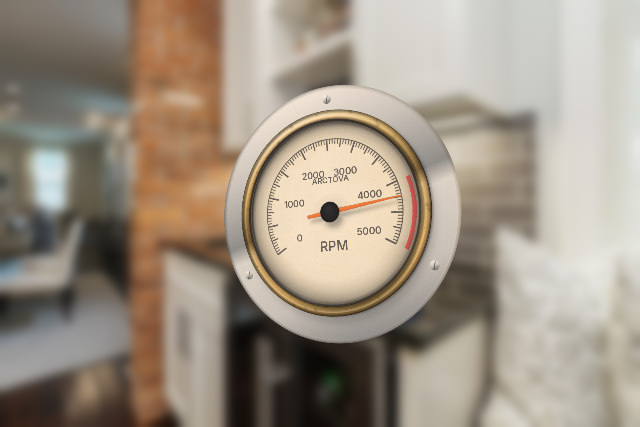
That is **4250** rpm
